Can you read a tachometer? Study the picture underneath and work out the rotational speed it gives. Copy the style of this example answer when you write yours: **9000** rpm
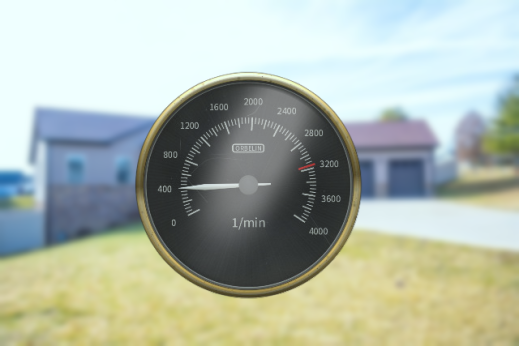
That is **400** rpm
